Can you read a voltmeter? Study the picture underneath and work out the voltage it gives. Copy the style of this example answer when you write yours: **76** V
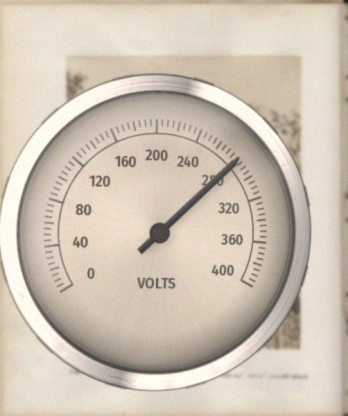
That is **280** V
